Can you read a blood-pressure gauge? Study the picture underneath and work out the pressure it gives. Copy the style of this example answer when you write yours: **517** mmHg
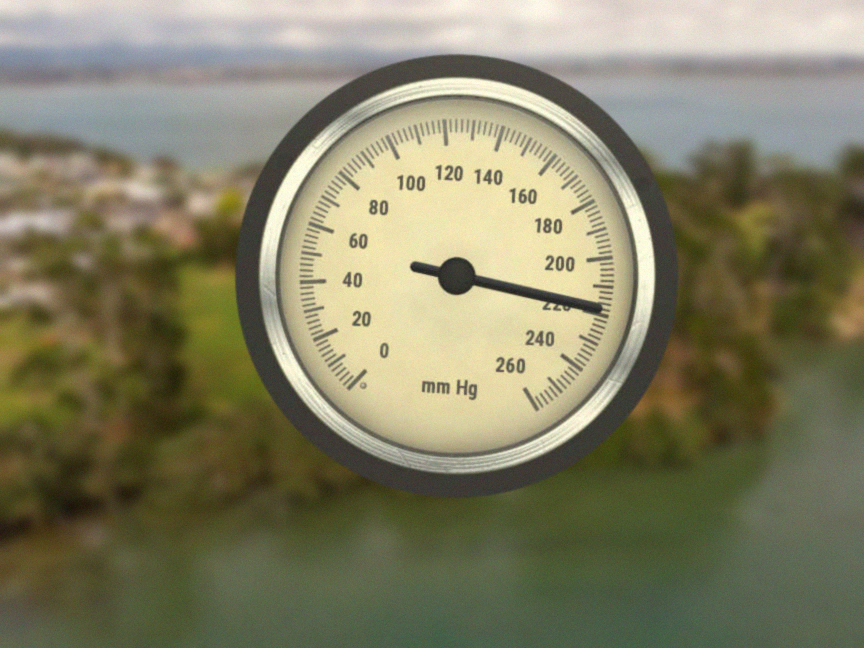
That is **218** mmHg
